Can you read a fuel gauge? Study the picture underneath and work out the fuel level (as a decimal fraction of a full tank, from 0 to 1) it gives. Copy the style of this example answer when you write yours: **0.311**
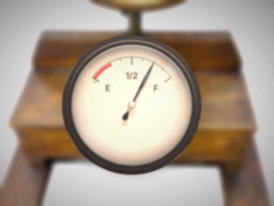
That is **0.75**
